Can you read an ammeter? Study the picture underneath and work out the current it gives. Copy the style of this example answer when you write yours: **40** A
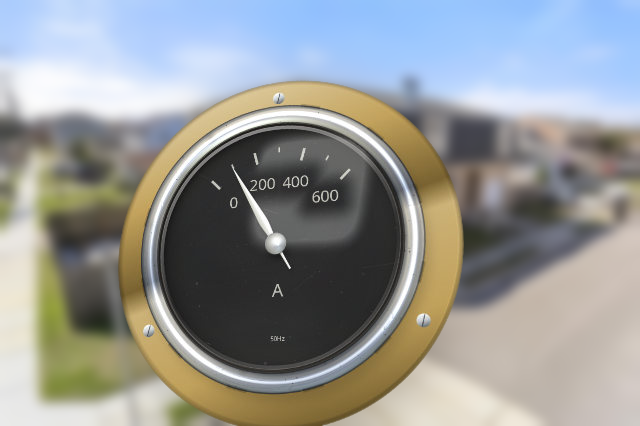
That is **100** A
